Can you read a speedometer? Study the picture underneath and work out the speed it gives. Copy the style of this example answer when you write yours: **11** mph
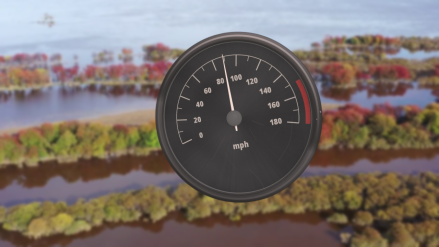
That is **90** mph
